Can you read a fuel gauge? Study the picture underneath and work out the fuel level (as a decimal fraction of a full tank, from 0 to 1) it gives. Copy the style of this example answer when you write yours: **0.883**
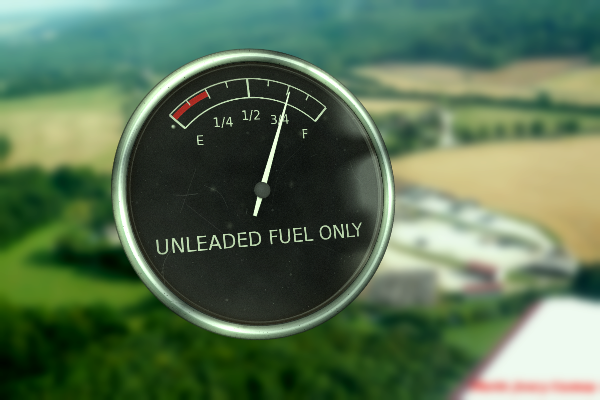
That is **0.75**
